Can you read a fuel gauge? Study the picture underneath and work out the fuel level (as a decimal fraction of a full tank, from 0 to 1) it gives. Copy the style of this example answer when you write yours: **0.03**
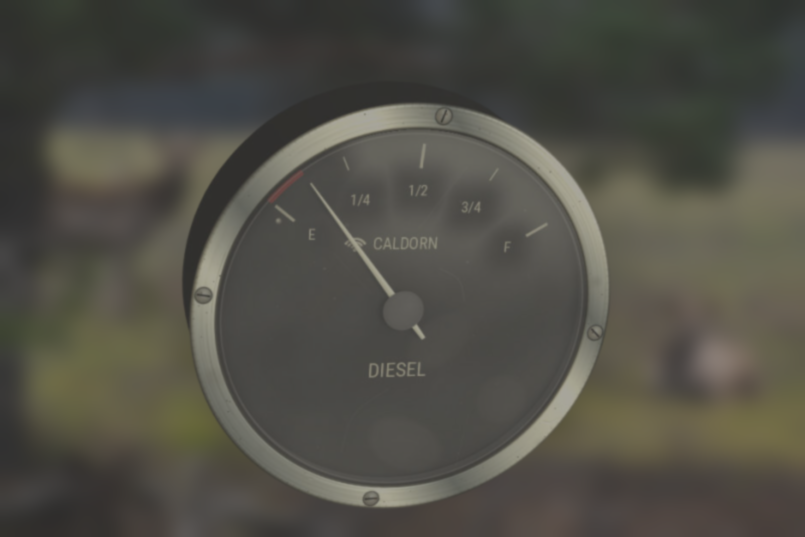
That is **0.125**
